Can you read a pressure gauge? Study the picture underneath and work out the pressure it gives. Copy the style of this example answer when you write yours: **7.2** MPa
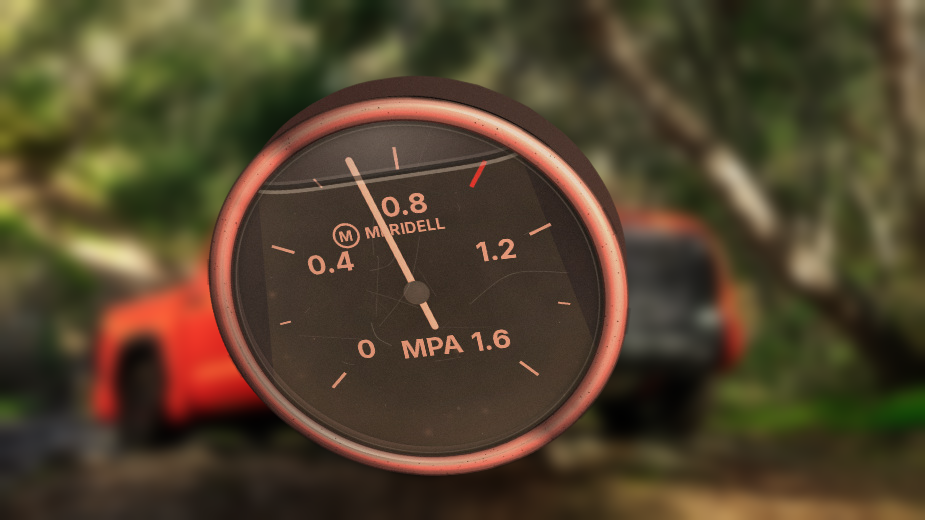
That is **0.7** MPa
